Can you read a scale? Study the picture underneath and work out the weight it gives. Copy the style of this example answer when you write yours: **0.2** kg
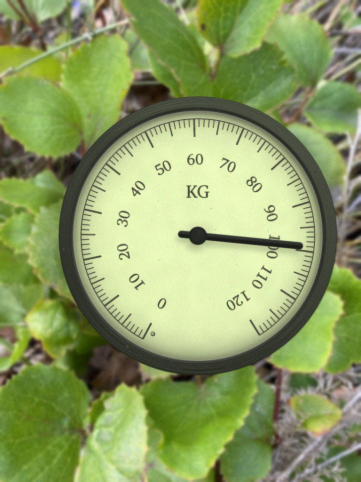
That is **99** kg
